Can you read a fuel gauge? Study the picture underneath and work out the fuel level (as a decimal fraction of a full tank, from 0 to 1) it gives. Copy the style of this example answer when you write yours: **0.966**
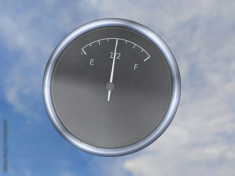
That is **0.5**
